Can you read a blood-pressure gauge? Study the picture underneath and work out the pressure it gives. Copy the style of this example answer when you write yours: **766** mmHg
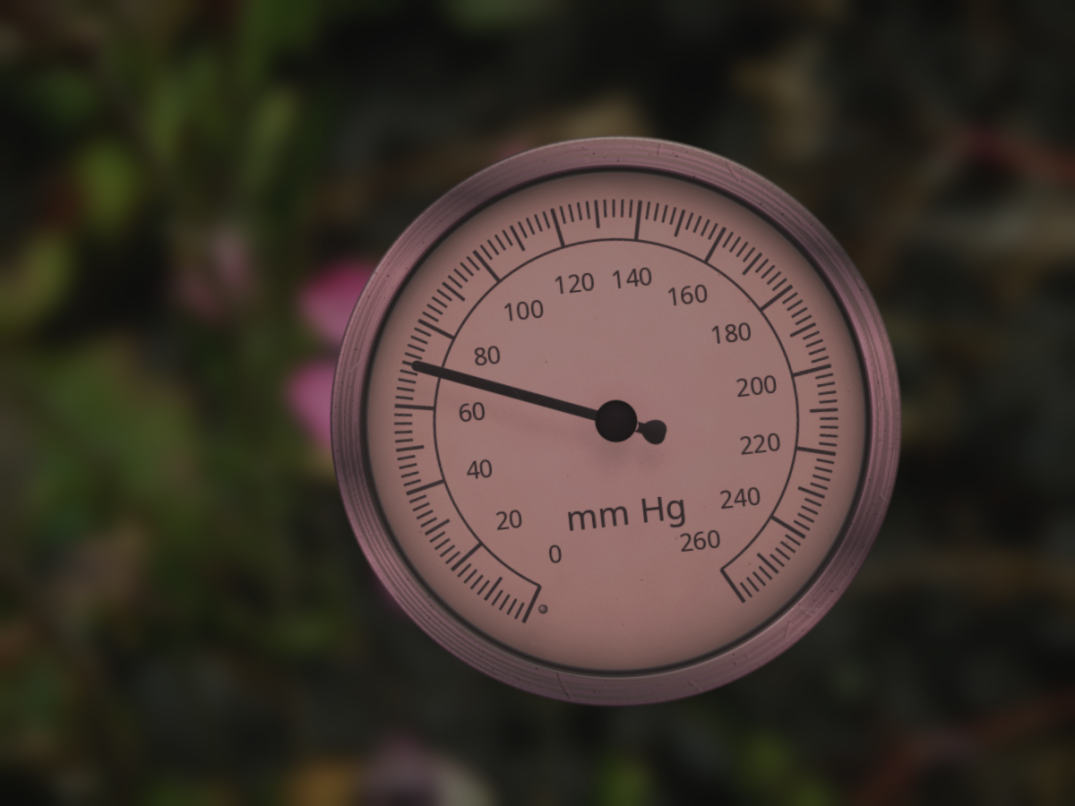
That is **70** mmHg
